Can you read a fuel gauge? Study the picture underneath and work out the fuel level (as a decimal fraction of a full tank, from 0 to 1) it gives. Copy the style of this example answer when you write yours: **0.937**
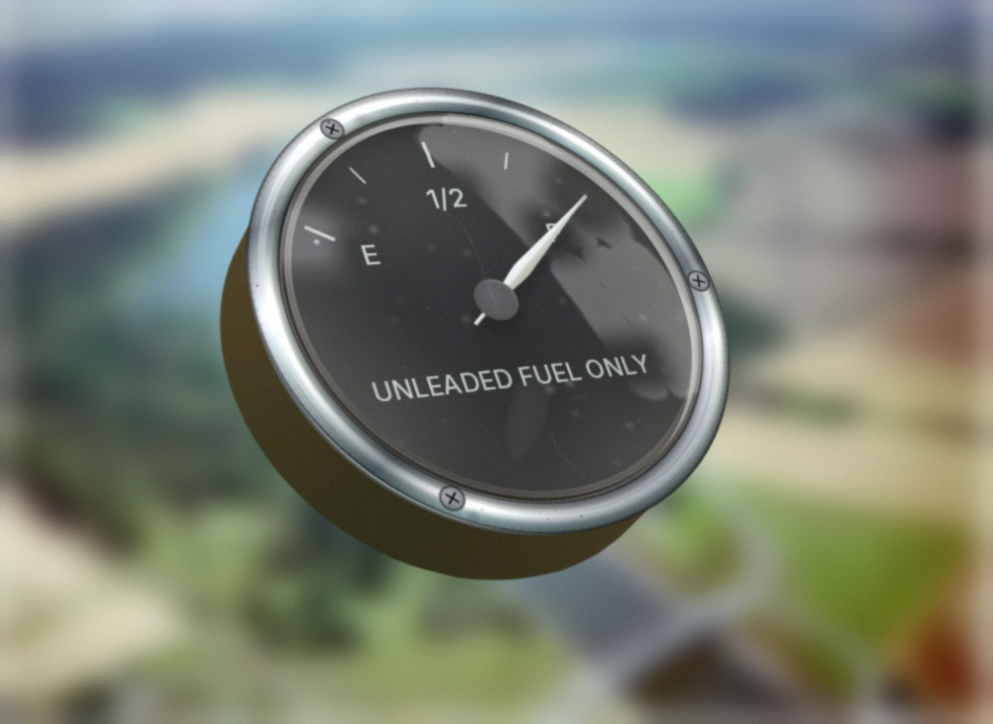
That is **1**
